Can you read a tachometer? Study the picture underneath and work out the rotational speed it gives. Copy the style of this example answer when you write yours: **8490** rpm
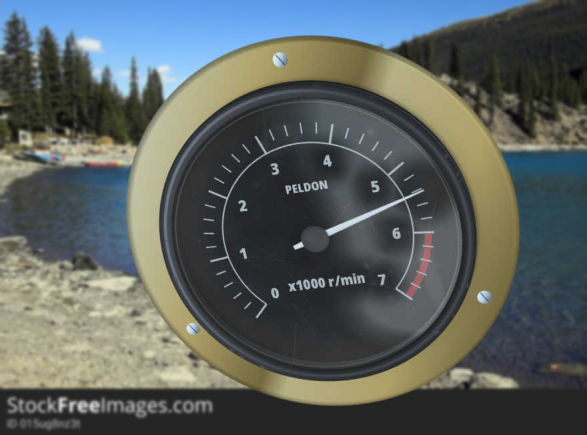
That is **5400** rpm
